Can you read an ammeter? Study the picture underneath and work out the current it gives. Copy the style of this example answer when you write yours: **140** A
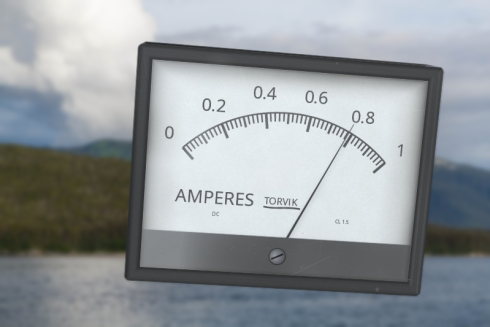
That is **0.78** A
